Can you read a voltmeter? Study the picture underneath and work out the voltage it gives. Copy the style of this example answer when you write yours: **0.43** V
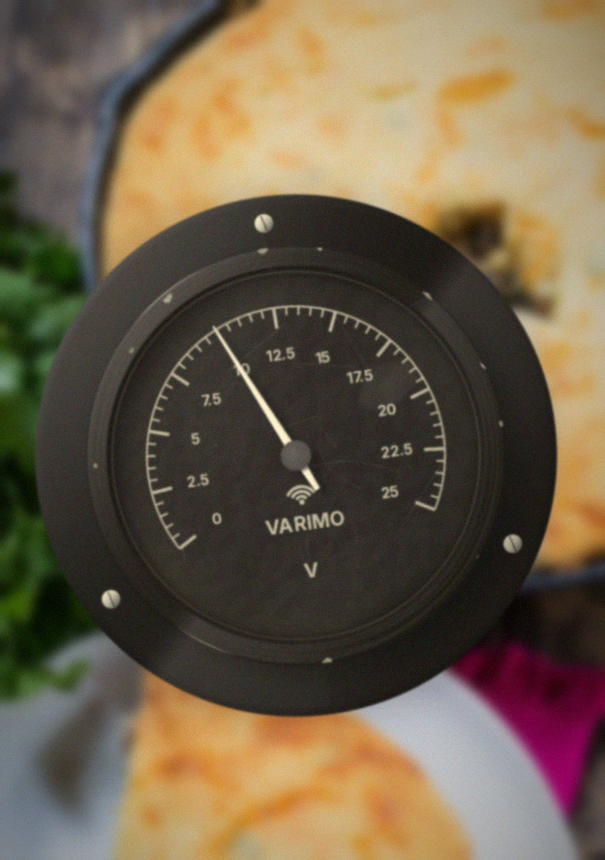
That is **10** V
